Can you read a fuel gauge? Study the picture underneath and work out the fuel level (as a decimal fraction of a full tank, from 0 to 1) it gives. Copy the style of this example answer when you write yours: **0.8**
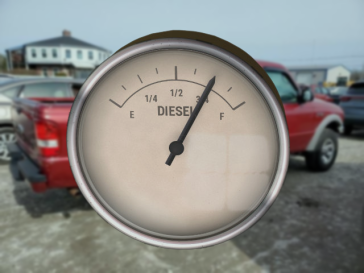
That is **0.75**
